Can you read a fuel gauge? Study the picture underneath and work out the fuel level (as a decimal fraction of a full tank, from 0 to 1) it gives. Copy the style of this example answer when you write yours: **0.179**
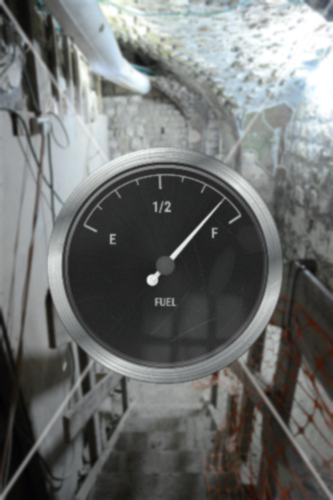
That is **0.875**
